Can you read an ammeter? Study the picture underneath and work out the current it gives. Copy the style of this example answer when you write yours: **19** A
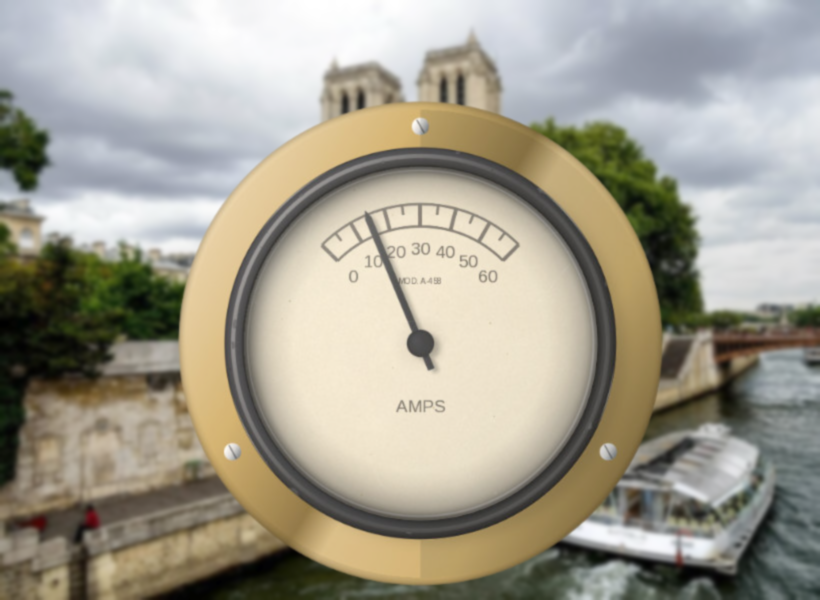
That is **15** A
